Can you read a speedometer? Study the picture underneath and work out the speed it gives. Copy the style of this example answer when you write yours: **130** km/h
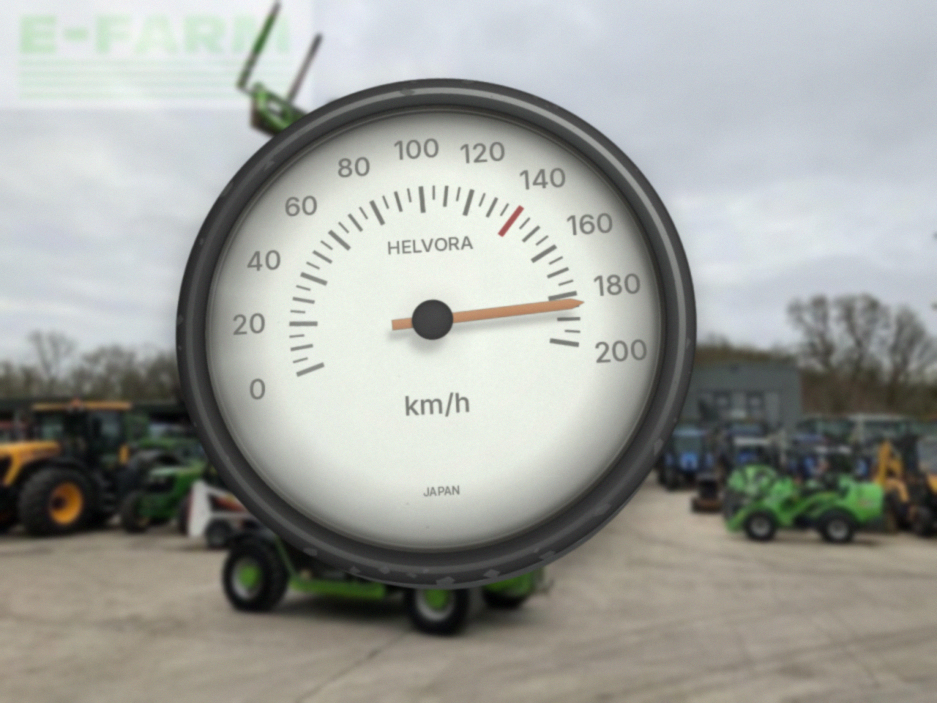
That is **185** km/h
